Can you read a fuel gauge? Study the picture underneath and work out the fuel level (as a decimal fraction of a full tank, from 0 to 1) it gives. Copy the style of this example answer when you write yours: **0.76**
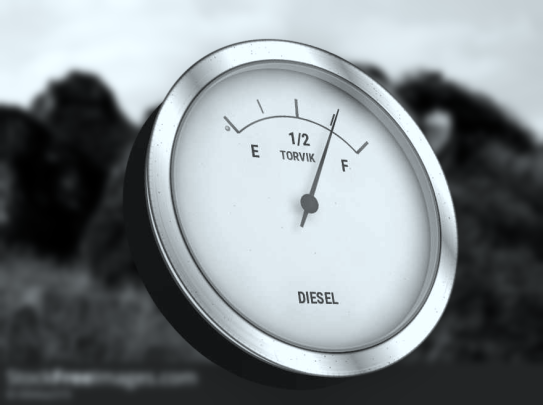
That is **0.75**
